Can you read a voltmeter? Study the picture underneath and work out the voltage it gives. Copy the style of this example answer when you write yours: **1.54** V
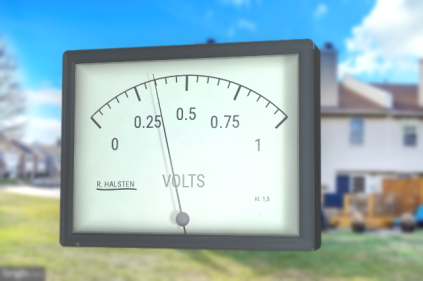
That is **0.35** V
